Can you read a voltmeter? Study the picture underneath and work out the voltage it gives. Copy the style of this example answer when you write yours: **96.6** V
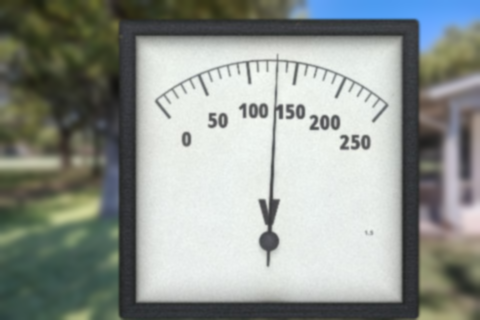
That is **130** V
